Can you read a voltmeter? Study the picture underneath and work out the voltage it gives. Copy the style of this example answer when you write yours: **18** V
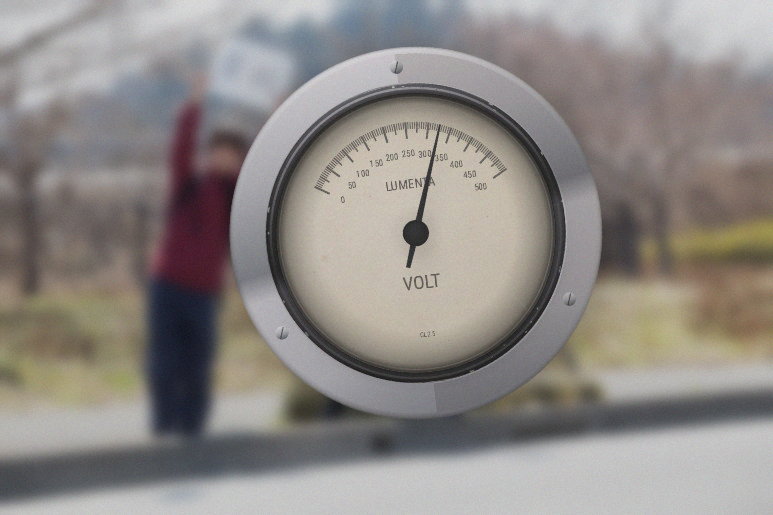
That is **325** V
